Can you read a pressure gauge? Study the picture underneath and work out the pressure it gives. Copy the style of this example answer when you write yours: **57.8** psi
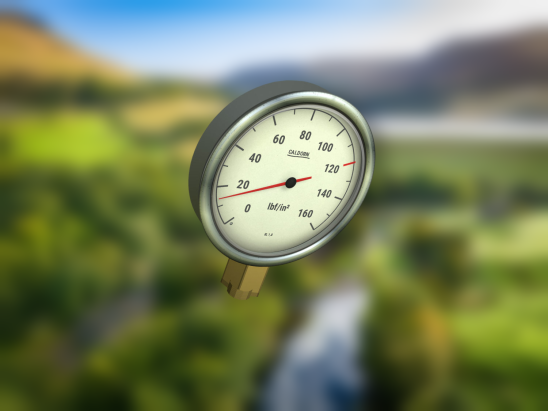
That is **15** psi
